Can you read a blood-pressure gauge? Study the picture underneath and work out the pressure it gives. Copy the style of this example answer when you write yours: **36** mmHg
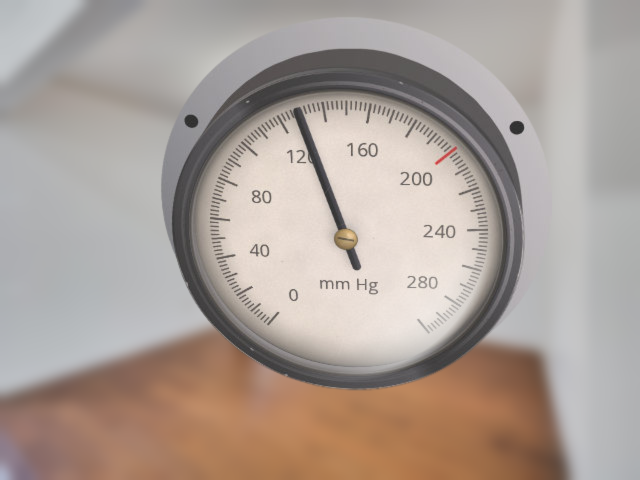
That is **130** mmHg
